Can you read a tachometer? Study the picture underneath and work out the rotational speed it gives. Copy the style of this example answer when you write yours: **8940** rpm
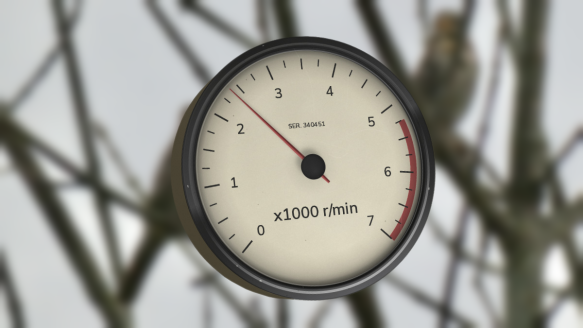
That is **2375** rpm
